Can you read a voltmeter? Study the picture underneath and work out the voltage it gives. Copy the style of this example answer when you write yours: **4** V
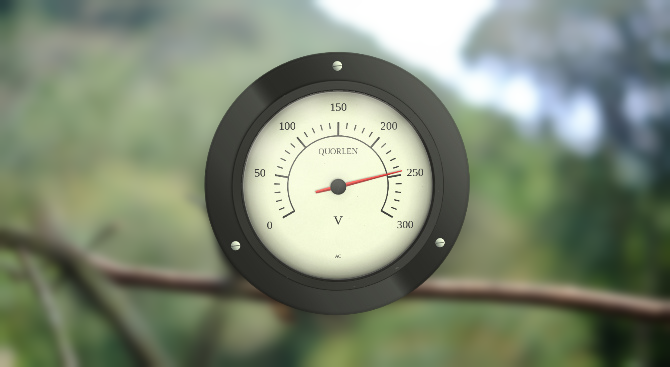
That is **245** V
